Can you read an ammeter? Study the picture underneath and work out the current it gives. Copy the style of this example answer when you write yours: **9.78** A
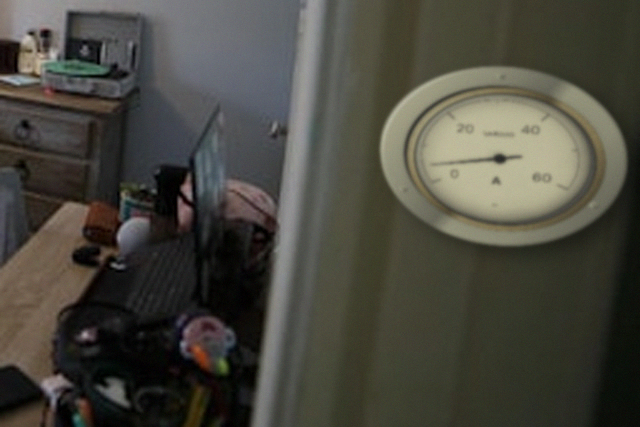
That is **5** A
